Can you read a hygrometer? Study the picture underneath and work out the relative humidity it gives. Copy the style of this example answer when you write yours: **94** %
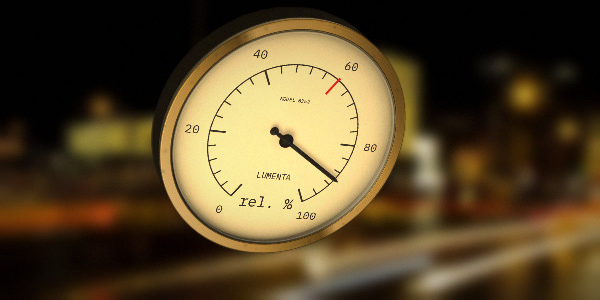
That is **90** %
